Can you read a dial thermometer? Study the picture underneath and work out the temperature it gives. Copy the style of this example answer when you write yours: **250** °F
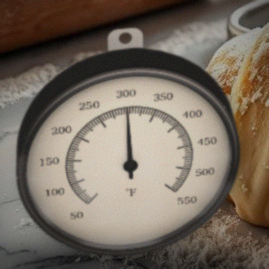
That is **300** °F
